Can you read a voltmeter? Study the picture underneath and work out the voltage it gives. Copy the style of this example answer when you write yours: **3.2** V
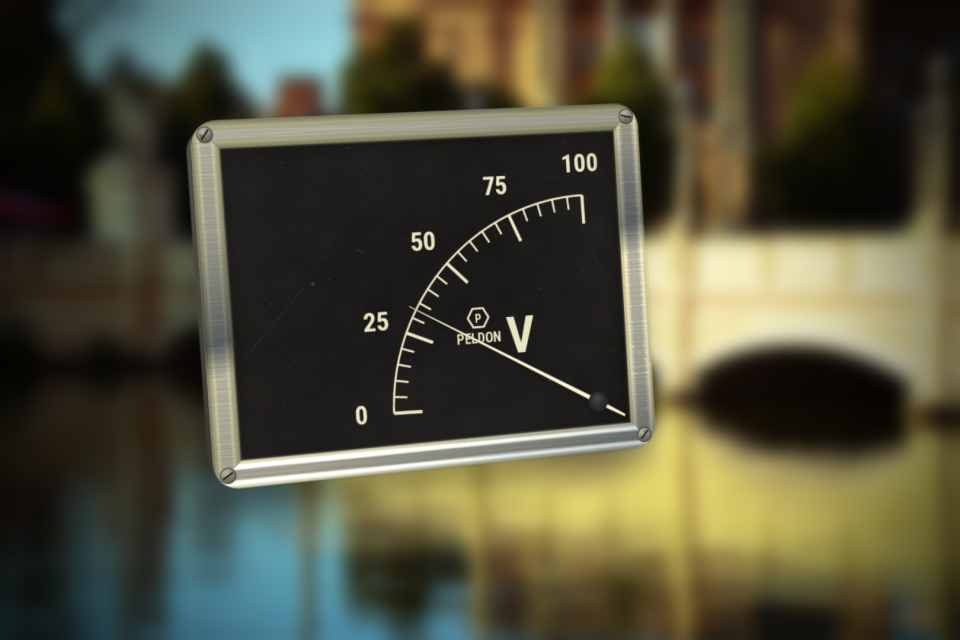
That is **32.5** V
